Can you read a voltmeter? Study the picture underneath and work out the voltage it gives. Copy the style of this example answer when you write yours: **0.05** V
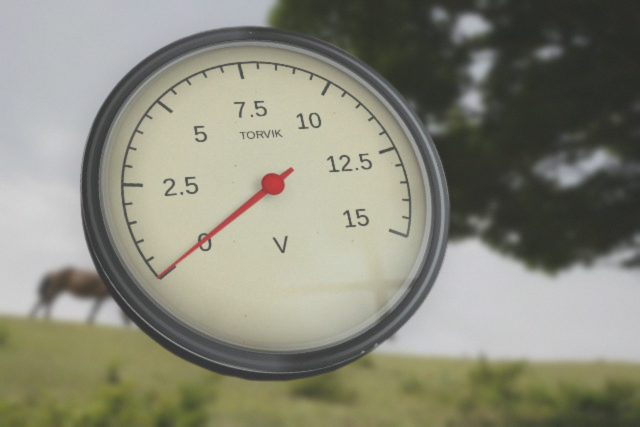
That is **0** V
